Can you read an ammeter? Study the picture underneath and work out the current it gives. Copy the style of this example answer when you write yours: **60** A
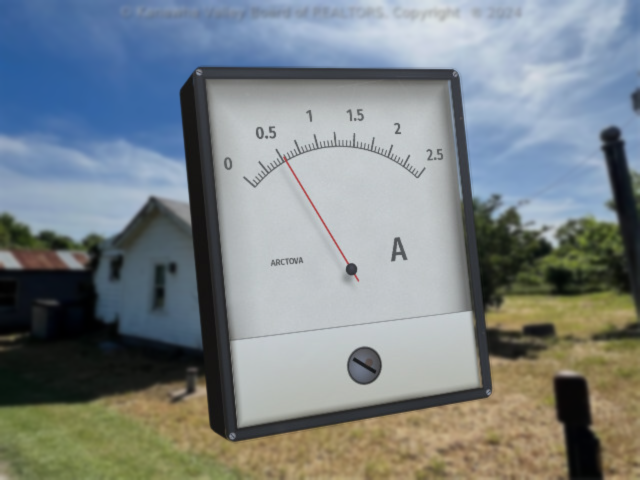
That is **0.5** A
